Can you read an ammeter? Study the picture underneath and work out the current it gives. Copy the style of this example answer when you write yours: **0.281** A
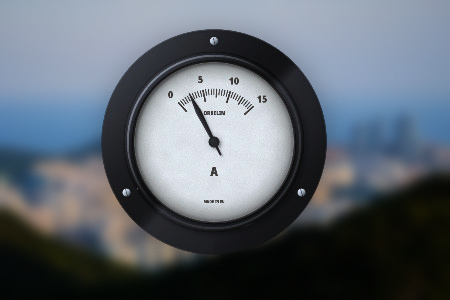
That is **2.5** A
